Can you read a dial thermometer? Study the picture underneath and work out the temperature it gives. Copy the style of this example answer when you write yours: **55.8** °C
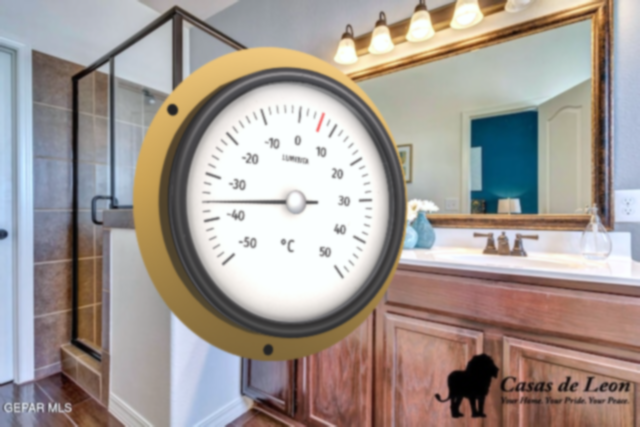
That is **-36** °C
